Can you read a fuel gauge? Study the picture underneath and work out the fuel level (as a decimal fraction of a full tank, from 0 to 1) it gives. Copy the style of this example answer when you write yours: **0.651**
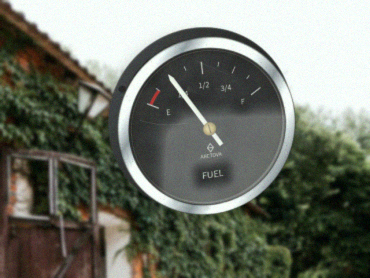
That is **0.25**
